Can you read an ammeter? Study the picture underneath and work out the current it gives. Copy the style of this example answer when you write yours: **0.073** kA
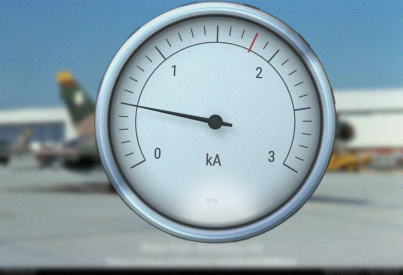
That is **0.5** kA
